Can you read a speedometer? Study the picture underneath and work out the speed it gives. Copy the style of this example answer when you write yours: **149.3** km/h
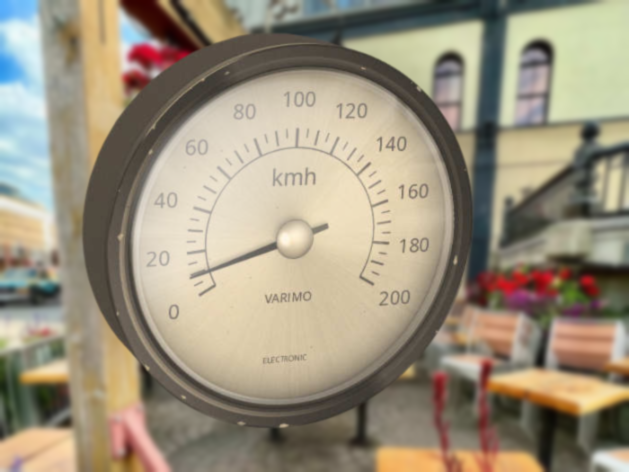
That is **10** km/h
